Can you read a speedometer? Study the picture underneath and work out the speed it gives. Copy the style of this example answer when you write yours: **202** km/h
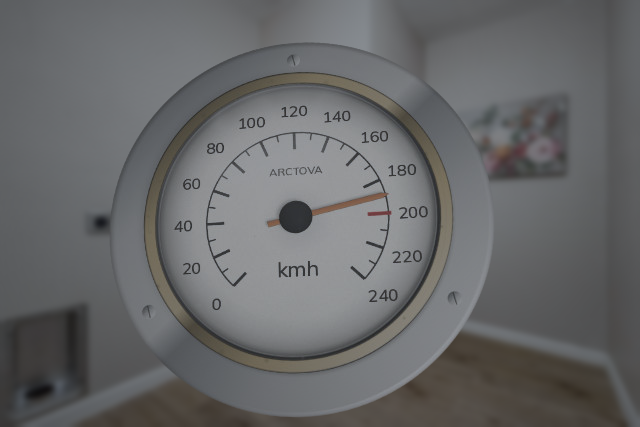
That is **190** km/h
